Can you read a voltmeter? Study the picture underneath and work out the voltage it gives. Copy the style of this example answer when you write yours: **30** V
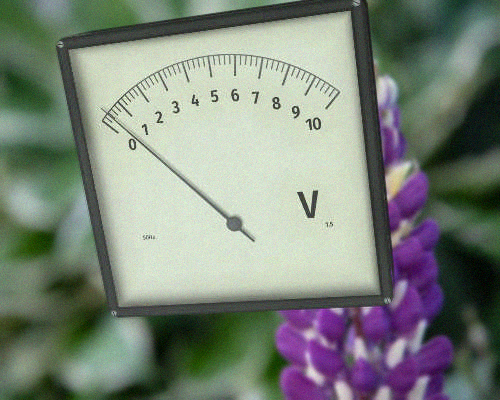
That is **0.4** V
